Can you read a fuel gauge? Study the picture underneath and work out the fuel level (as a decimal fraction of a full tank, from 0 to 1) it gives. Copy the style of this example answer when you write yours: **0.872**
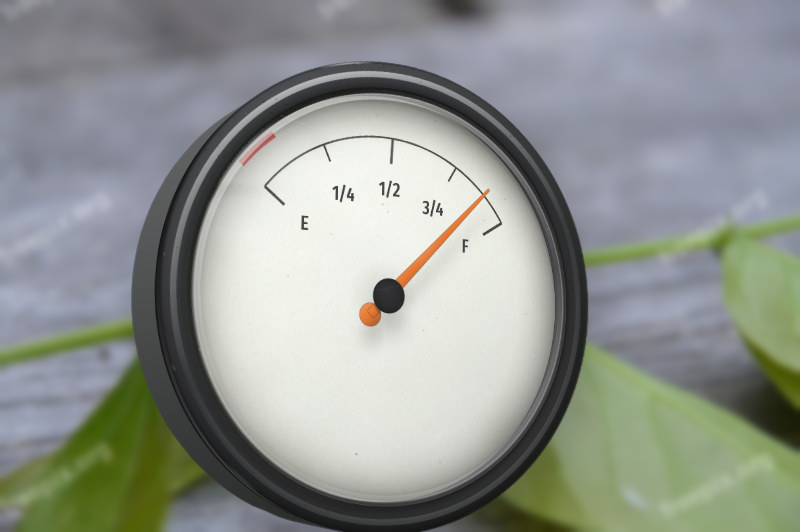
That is **0.875**
